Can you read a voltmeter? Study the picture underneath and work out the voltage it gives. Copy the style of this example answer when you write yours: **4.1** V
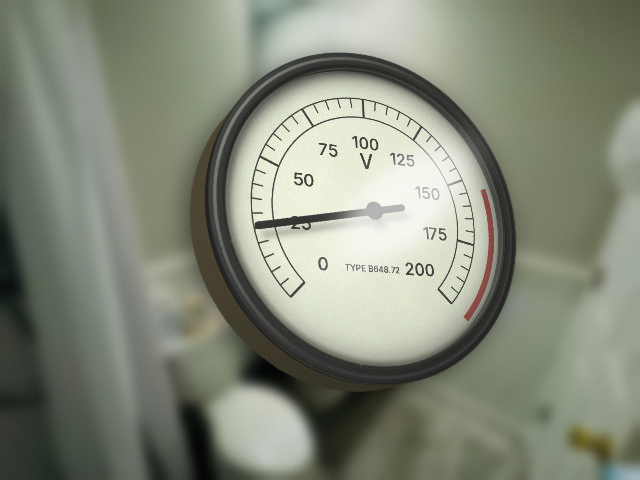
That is **25** V
